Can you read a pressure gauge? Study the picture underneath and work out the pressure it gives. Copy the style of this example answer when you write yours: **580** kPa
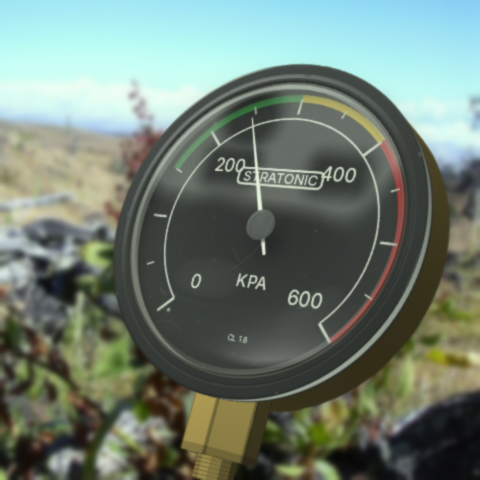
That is **250** kPa
